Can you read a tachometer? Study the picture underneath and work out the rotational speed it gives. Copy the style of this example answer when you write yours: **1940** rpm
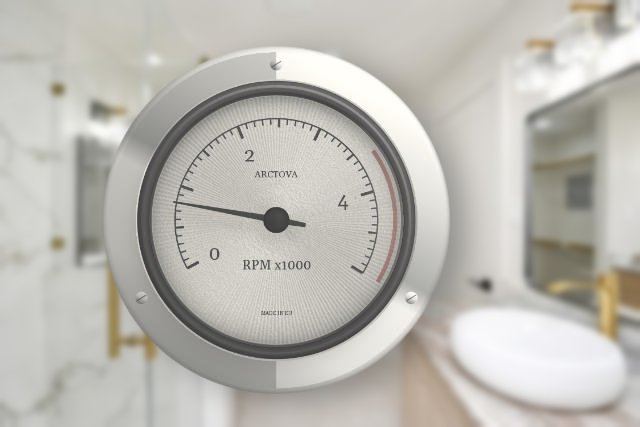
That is **800** rpm
